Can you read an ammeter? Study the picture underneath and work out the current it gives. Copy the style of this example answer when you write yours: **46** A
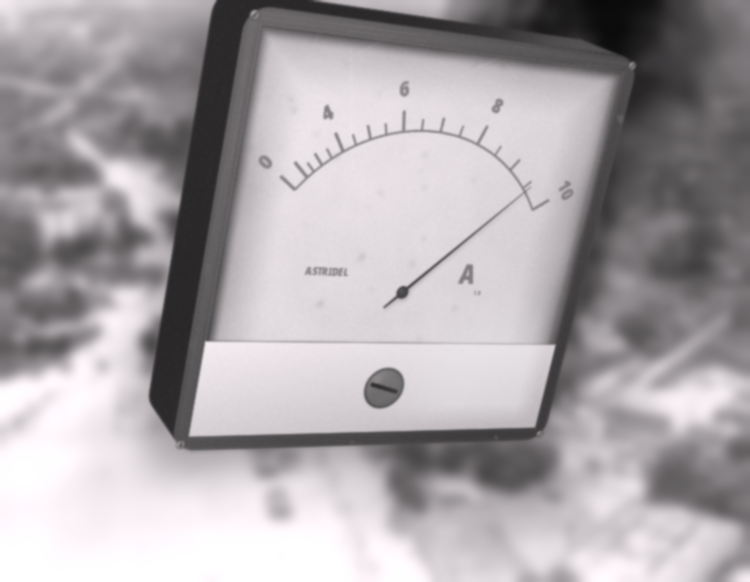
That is **9.5** A
